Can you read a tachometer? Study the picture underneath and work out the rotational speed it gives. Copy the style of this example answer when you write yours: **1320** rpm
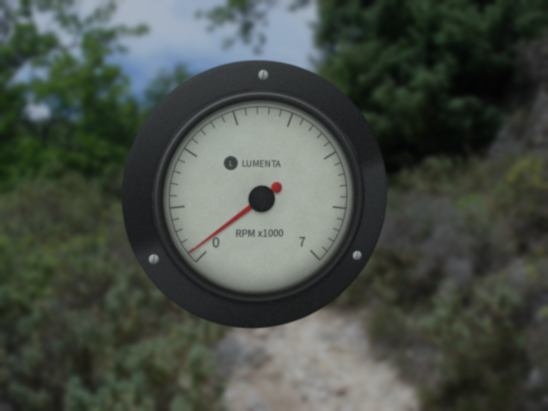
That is **200** rpm
